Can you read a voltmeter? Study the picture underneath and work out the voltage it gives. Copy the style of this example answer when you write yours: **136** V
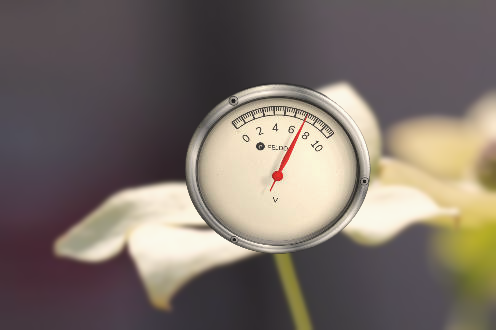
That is **7** V
